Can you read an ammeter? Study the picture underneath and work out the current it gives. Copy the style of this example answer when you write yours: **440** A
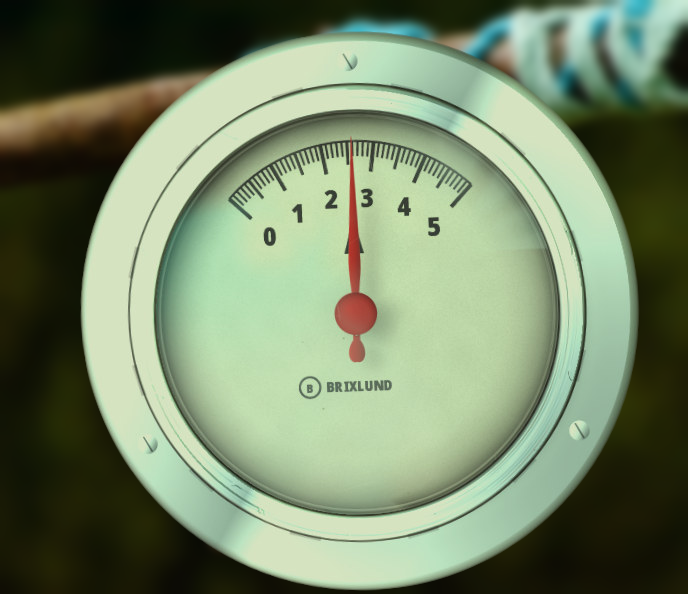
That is **2.6** A
